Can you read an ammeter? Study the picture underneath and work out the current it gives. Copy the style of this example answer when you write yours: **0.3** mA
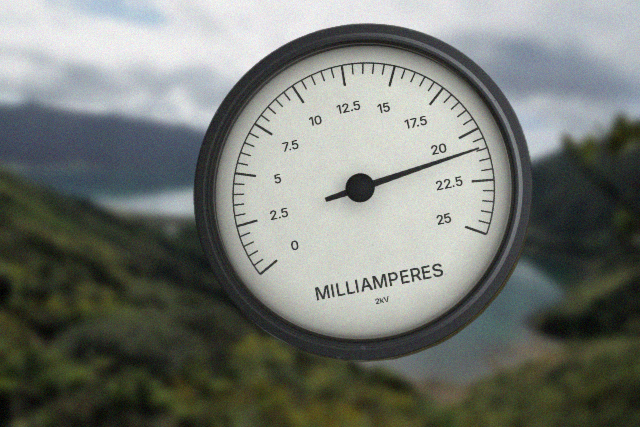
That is **21** mA
